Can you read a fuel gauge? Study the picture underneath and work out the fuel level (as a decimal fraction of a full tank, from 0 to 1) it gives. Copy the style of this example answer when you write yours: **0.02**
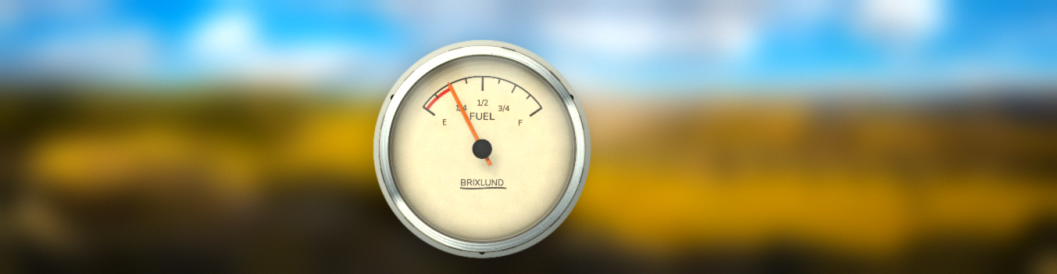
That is **0.25**
